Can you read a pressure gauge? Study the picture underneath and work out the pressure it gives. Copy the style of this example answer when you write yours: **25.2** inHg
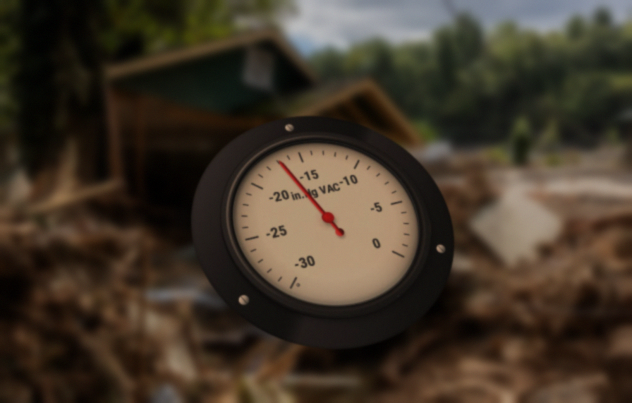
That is **-17** inHg
